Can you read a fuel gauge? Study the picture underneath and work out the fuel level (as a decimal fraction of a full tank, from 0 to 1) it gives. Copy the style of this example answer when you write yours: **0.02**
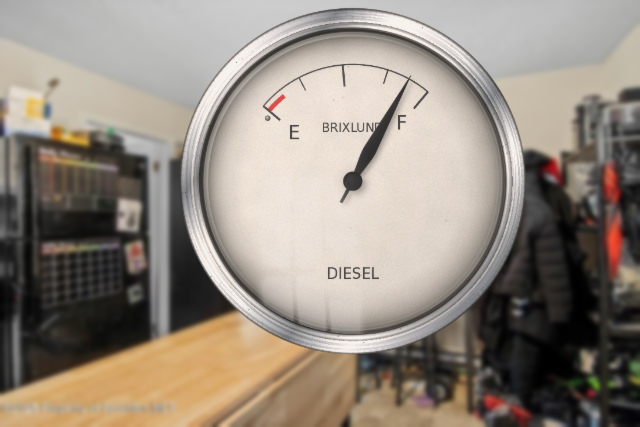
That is **0.875**
